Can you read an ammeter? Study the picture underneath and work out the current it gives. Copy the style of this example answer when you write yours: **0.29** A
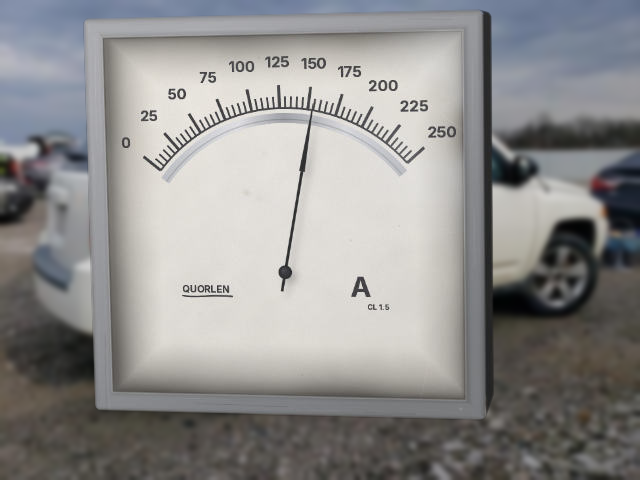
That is **155** A
